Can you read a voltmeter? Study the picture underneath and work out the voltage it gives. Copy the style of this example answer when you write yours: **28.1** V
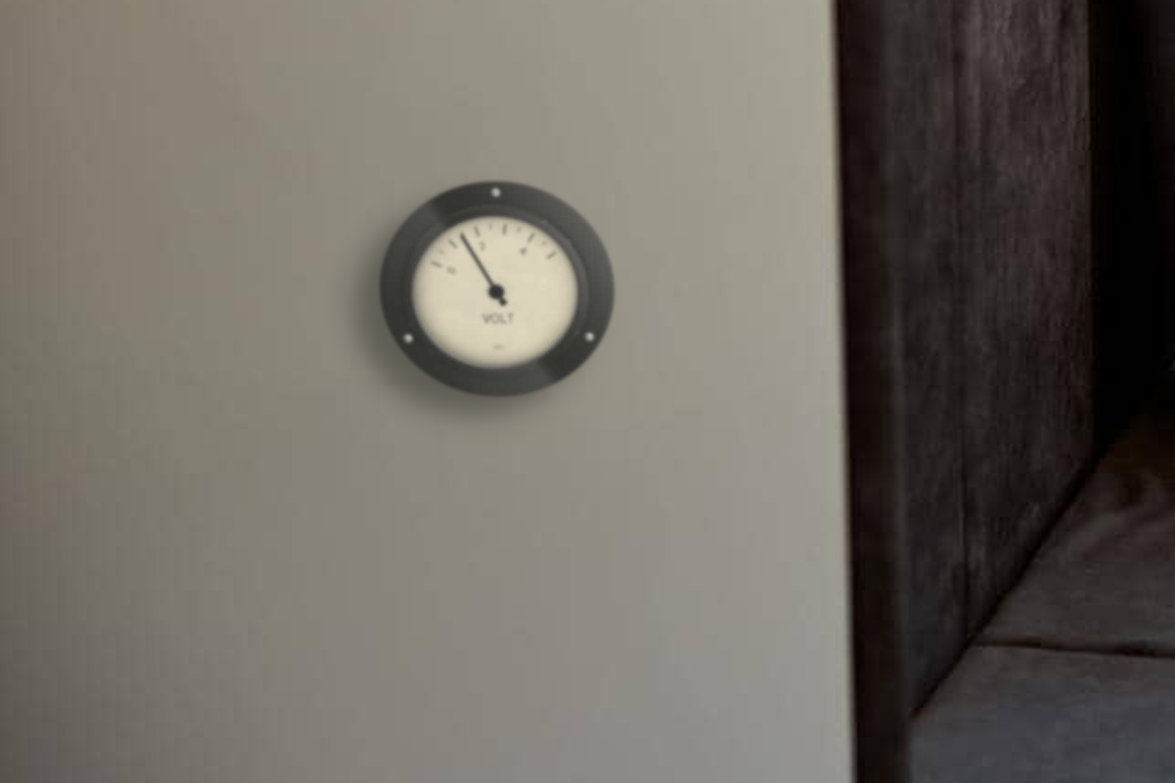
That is **1.5** V
